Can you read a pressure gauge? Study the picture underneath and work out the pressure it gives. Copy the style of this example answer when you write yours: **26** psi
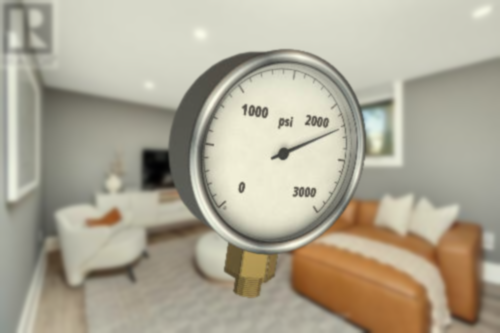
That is **2200** psi
